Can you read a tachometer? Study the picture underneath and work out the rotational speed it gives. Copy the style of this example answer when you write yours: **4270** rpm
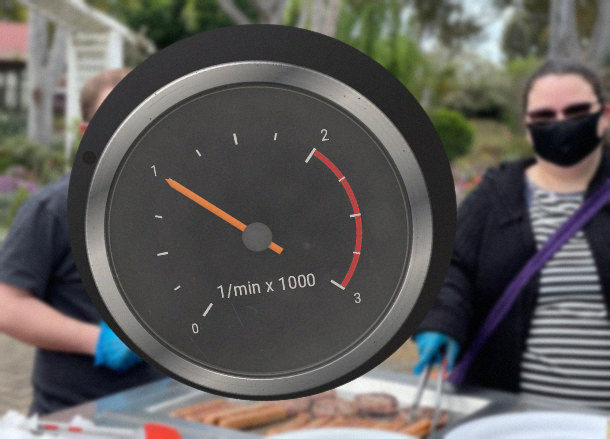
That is **1000** rpm
